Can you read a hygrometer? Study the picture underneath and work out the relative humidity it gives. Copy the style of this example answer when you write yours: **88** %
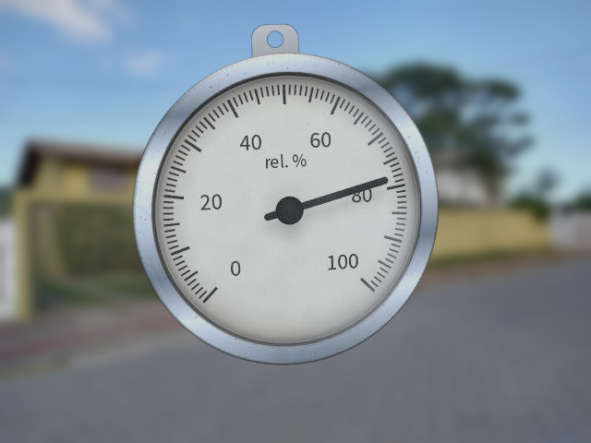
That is **78** %
